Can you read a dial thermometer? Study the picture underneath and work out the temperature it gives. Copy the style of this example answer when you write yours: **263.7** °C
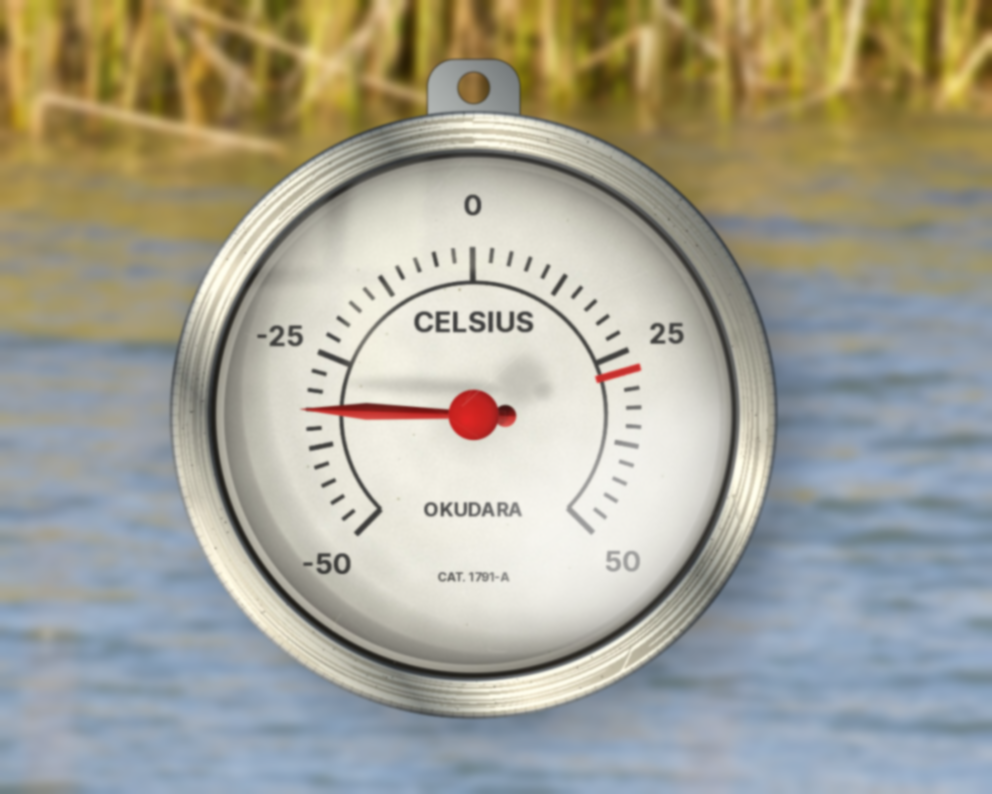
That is **-32.5** °C
